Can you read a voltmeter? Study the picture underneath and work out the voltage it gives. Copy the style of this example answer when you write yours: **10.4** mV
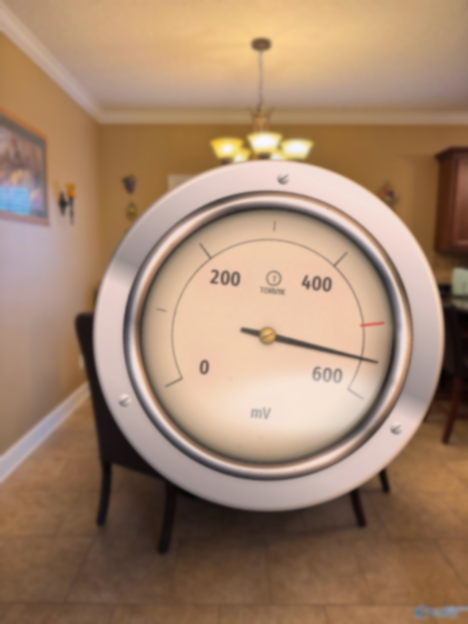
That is **550** mV
